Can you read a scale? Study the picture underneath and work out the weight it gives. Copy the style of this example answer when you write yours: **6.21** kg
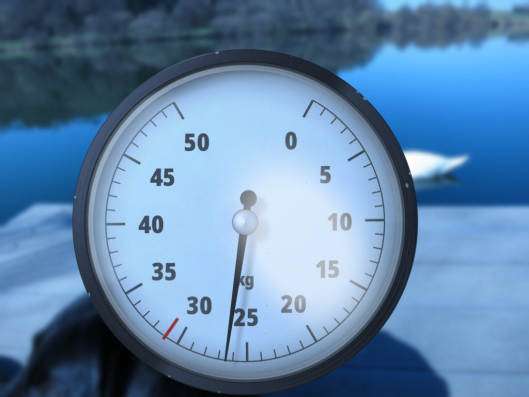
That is **26.5** kg
